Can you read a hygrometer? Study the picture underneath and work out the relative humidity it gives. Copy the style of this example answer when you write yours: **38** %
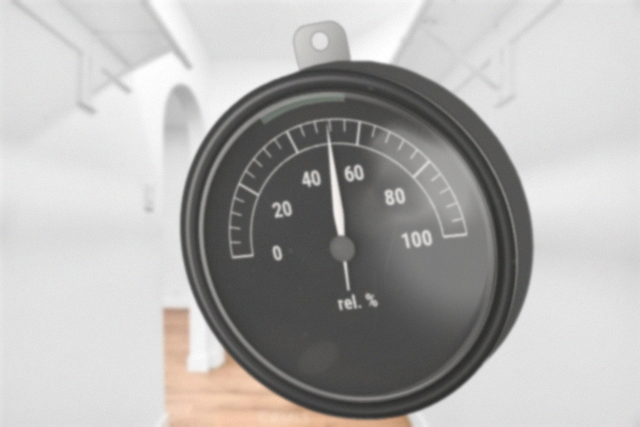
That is **52** %
